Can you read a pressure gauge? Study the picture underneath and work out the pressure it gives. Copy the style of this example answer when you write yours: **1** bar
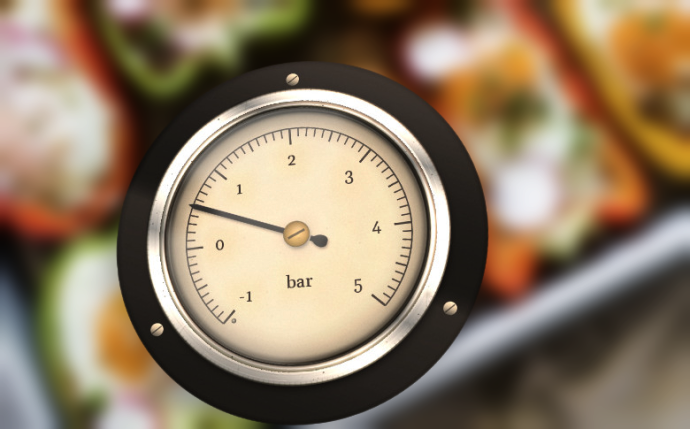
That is **0.5** bar
